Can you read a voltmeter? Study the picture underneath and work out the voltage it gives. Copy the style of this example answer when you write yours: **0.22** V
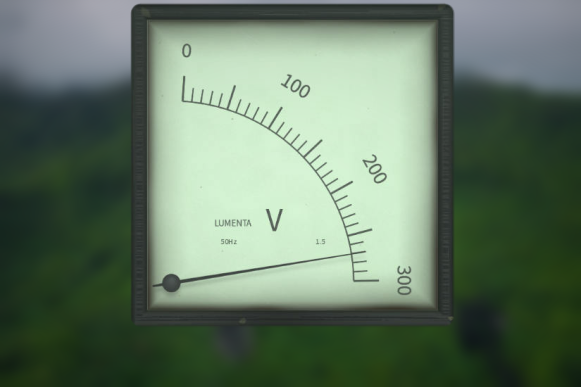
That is **270** V
